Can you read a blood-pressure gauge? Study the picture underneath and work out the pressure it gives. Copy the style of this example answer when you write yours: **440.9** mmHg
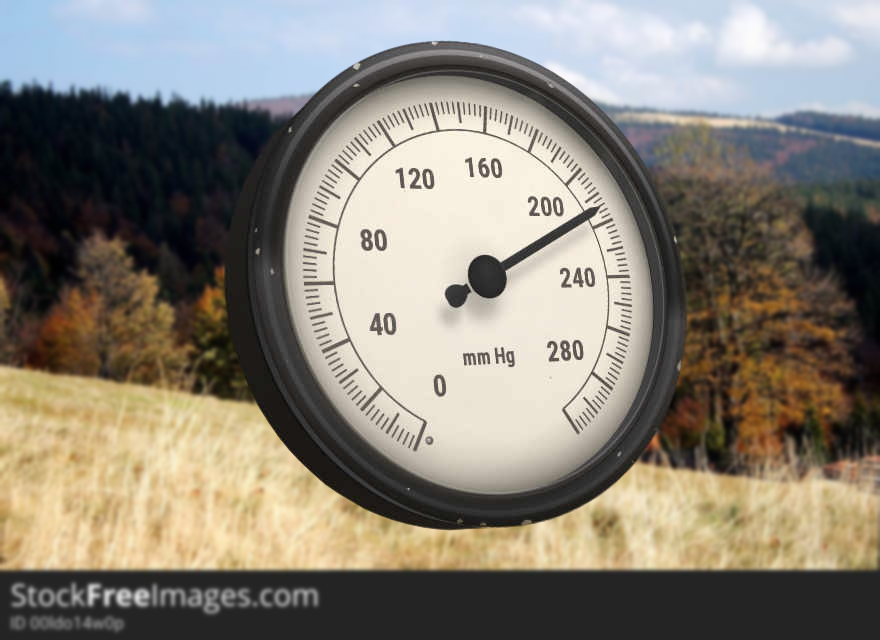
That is **214** mmHg
